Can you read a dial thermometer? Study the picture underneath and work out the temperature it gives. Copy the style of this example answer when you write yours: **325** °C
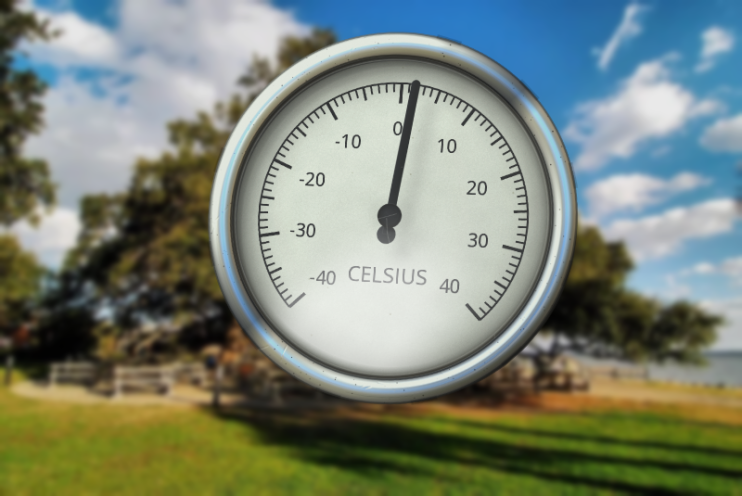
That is **2** °C
